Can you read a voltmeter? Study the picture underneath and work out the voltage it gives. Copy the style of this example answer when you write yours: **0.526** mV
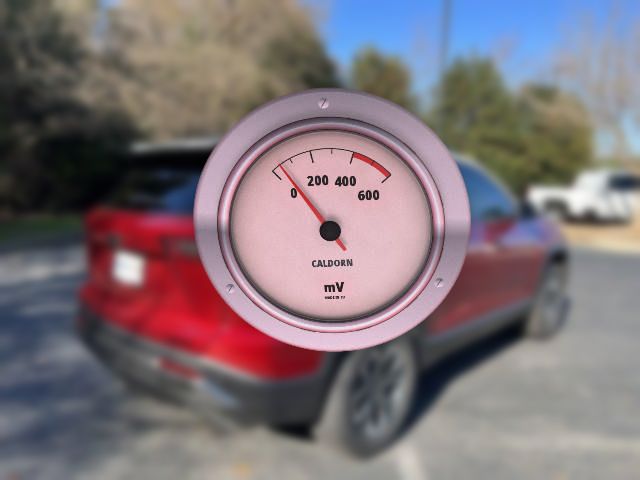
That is **50** mV
